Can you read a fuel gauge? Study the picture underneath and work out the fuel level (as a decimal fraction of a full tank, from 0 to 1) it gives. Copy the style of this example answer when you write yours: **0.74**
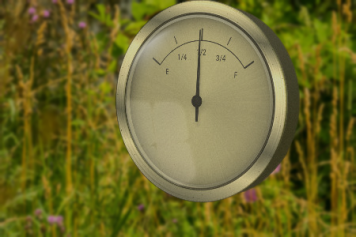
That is **0.5**
